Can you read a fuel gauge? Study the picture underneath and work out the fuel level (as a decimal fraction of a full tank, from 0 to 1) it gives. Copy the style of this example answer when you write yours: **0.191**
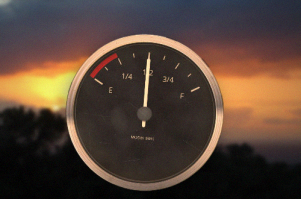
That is **0.5**
